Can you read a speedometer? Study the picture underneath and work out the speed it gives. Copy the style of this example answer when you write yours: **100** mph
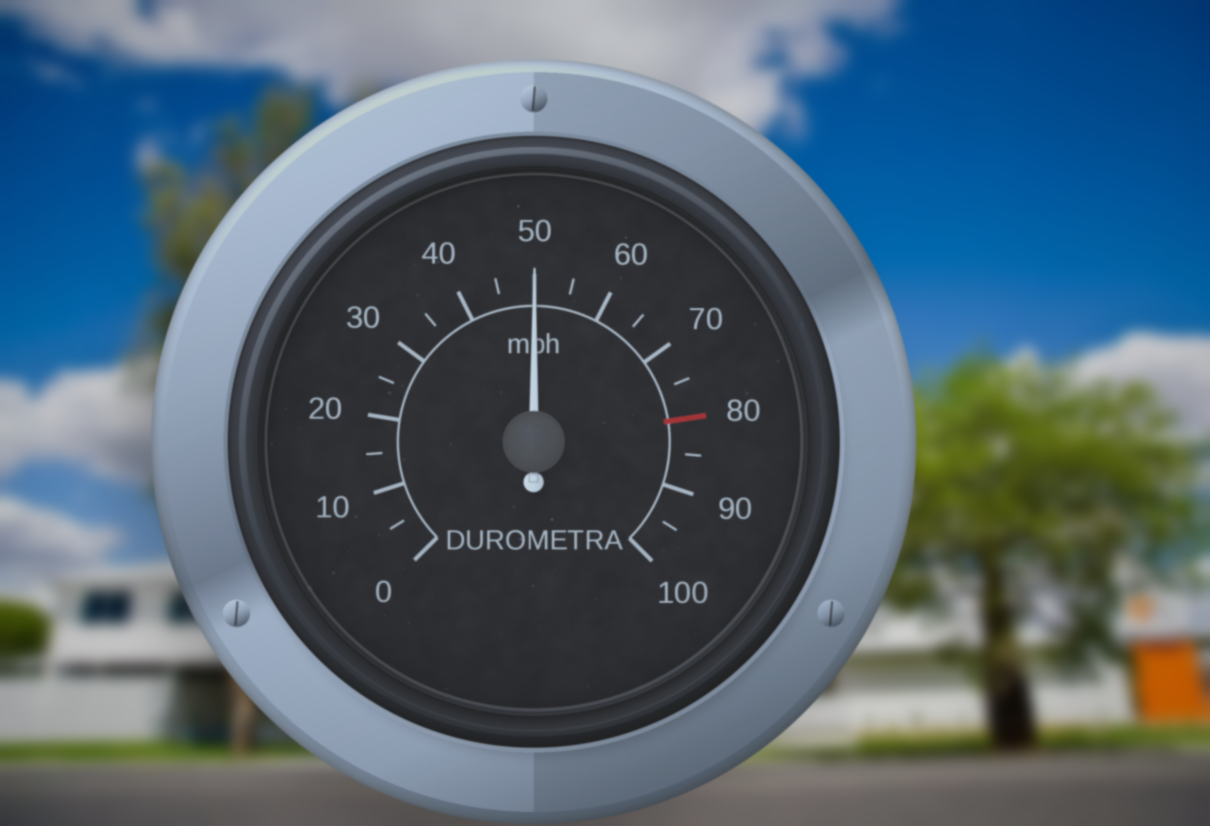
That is **50** mph
